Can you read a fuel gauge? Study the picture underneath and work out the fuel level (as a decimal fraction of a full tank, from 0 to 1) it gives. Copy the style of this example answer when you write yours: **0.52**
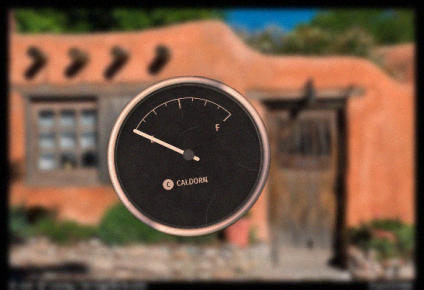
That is **0**
